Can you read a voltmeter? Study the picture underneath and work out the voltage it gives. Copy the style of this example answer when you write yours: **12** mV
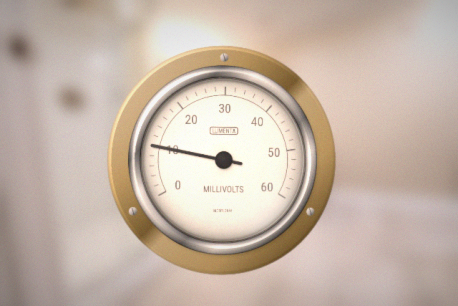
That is **10** mV
